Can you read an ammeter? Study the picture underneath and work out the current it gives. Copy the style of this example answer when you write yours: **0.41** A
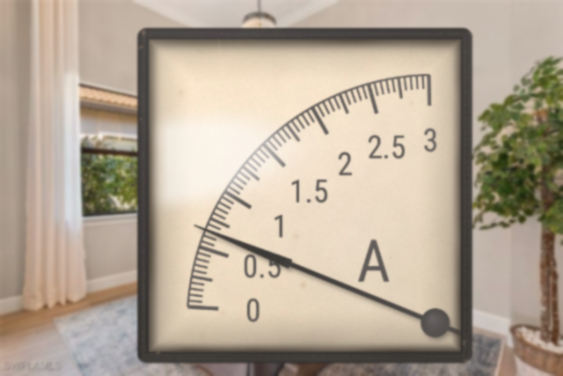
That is **0.65** A
